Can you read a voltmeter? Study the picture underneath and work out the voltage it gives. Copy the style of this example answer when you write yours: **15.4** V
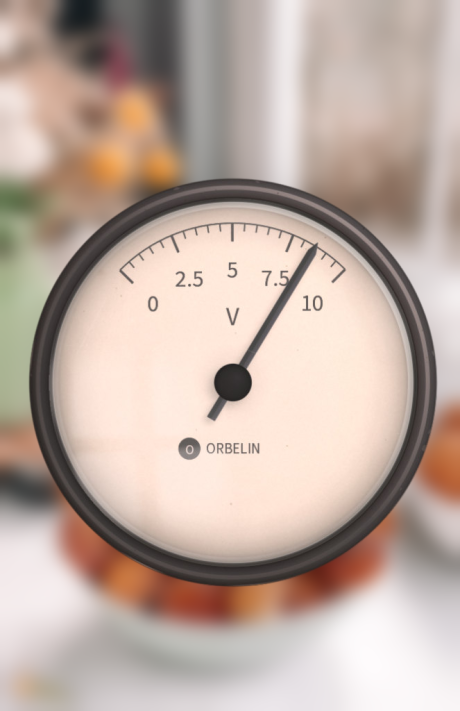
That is **8.5** V
